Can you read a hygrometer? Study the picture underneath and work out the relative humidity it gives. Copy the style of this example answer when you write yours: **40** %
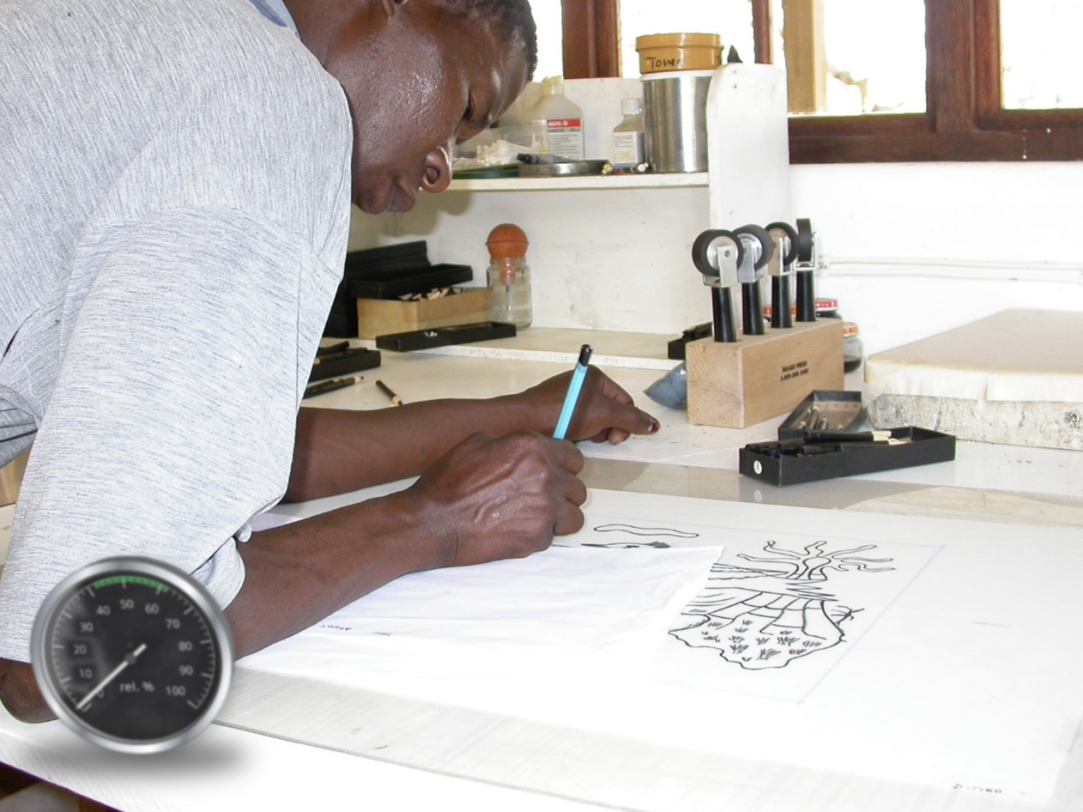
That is **2** %
